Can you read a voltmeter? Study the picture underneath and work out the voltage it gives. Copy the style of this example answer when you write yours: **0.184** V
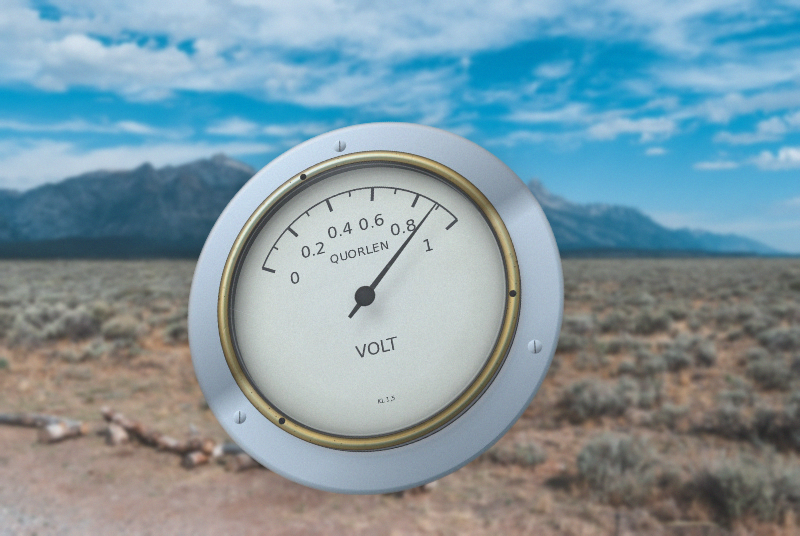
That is **0.9** V
